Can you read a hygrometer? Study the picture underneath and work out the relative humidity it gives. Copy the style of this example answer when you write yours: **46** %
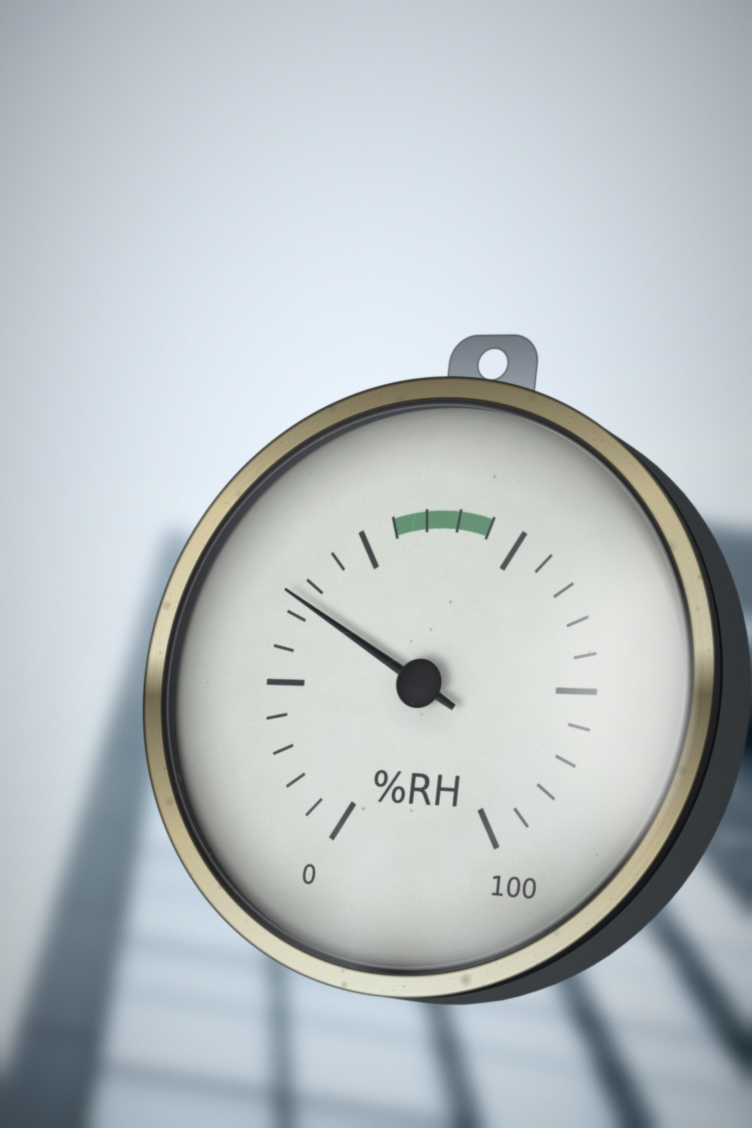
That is **30** %
